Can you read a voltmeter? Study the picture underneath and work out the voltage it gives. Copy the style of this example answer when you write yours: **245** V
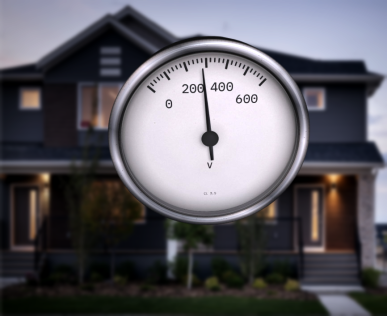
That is **280** V
